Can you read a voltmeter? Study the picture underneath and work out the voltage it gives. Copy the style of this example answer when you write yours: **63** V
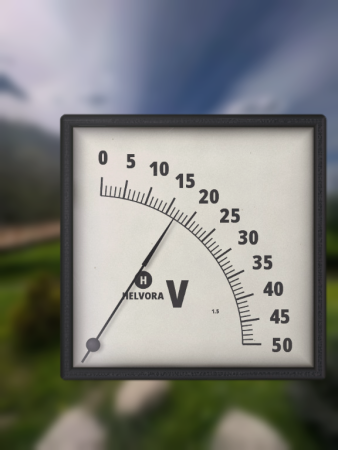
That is **17** V
